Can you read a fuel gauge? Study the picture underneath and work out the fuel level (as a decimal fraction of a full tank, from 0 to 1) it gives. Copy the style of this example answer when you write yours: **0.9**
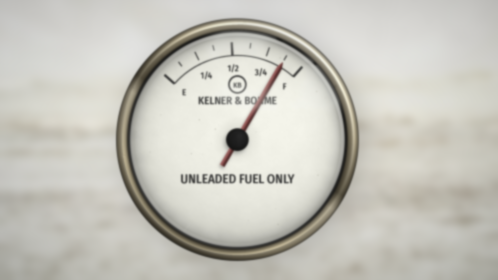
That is **0.875**
